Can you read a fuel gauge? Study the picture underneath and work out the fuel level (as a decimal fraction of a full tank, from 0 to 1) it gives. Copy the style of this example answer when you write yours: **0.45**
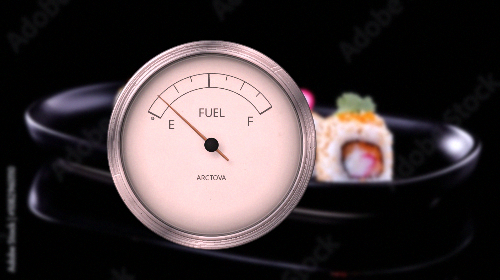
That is **0.125**
